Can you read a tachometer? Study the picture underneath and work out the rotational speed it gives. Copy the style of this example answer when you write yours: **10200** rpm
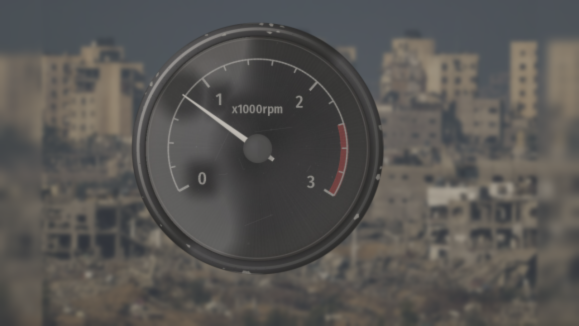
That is **800** rpm
